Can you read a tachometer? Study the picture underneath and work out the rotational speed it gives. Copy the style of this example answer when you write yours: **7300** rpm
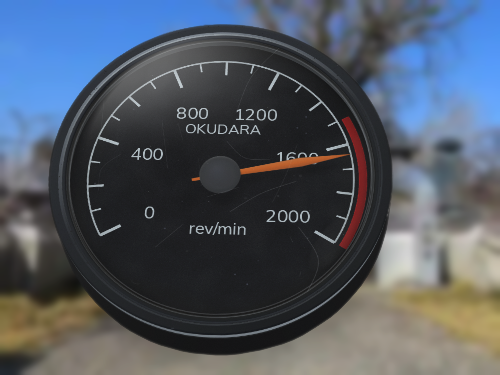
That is **1650** rpm
